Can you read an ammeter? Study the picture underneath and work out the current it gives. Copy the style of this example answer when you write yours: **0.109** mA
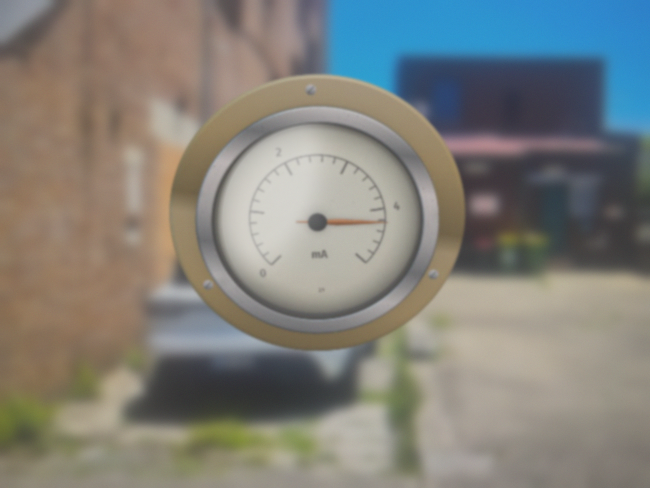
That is **4.2** mA
